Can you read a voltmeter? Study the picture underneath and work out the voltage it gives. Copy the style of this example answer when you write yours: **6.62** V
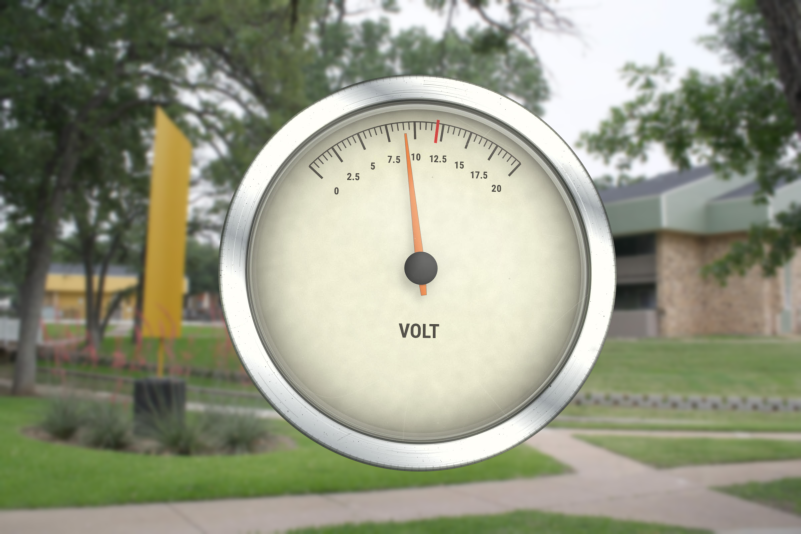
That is **9** V
